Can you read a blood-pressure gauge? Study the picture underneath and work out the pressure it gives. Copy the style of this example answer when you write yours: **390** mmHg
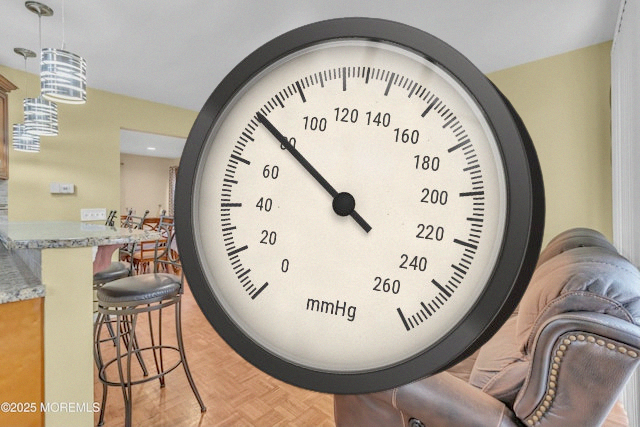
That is **80** mmHg
